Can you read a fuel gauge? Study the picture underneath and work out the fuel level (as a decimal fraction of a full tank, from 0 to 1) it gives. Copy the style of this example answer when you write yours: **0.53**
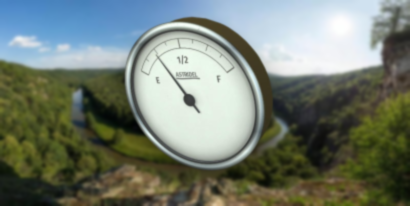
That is **0.25**
